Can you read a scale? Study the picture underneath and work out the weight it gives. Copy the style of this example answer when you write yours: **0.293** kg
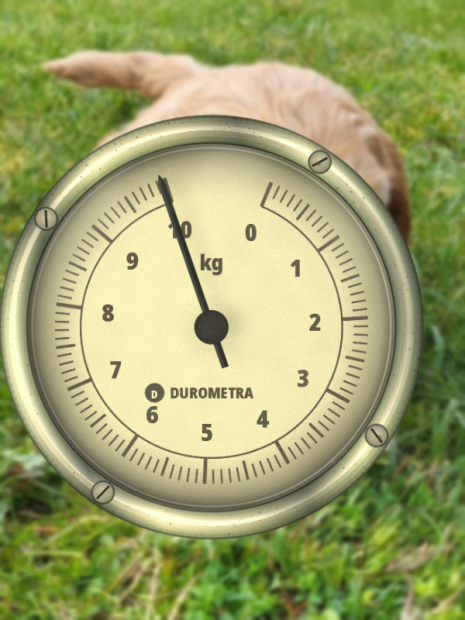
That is **9.95** kg
